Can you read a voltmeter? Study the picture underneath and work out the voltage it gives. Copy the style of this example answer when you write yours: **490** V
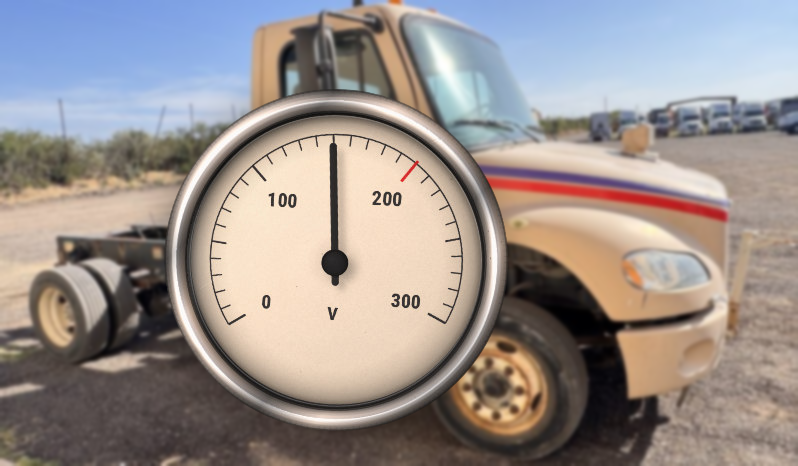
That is **150** V
